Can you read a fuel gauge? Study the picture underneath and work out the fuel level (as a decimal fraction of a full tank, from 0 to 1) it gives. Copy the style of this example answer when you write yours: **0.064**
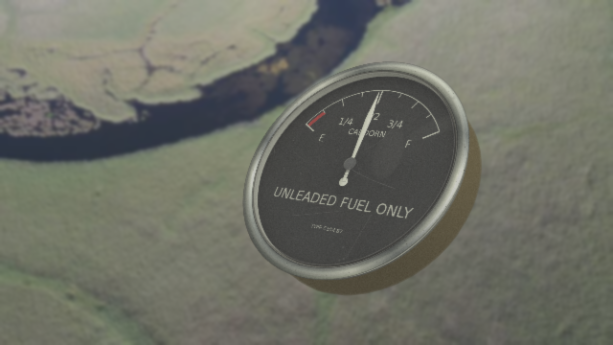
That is **0.5**
